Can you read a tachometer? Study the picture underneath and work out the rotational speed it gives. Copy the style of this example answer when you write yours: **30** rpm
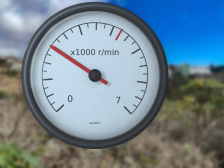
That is **2000** rpm
